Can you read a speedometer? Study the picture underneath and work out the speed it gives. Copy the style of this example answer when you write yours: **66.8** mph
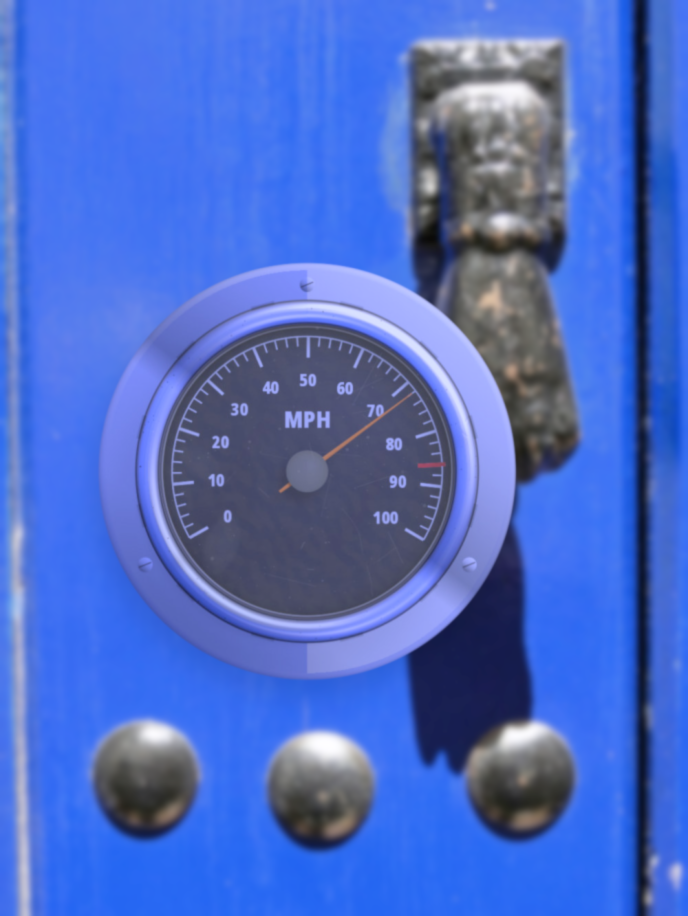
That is **72** mph
